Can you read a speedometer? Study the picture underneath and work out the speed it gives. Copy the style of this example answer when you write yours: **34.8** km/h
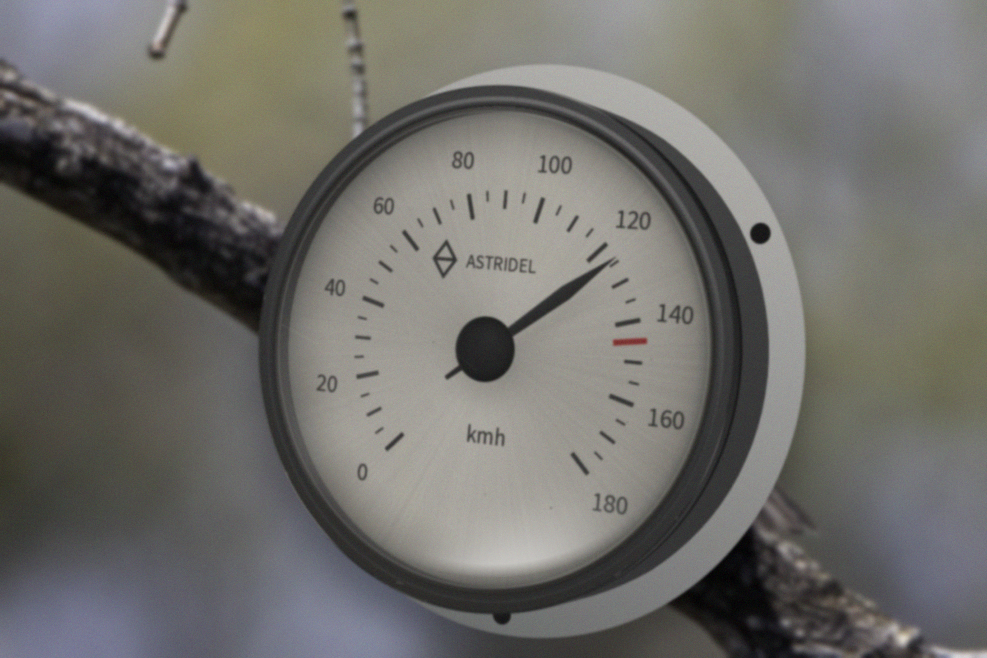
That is **125** km/h
